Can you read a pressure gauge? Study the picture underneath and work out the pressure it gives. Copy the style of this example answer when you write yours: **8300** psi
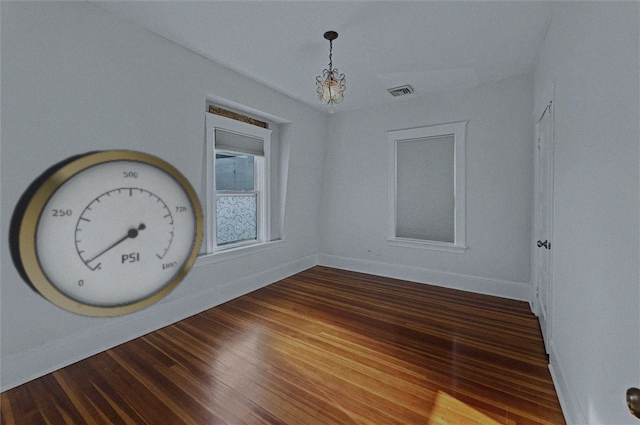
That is **50** psi
